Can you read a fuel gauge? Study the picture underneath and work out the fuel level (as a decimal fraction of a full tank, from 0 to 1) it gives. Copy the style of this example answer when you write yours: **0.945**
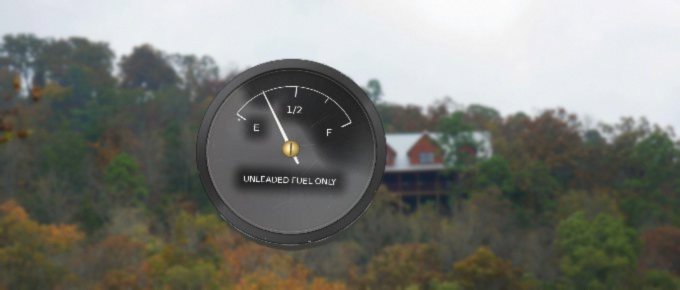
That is **0.25**
